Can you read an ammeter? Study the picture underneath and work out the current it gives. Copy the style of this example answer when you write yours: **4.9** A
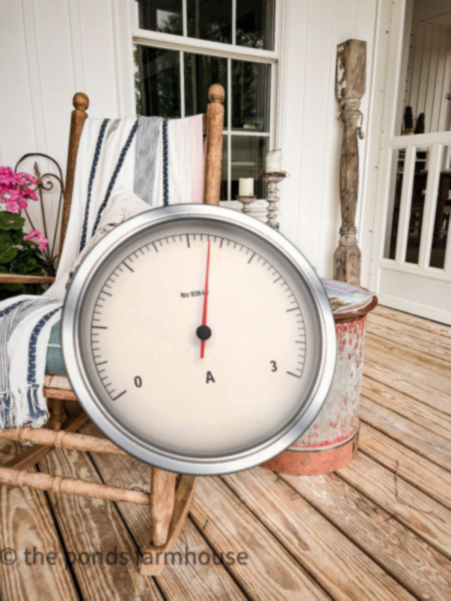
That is **1.65** A
